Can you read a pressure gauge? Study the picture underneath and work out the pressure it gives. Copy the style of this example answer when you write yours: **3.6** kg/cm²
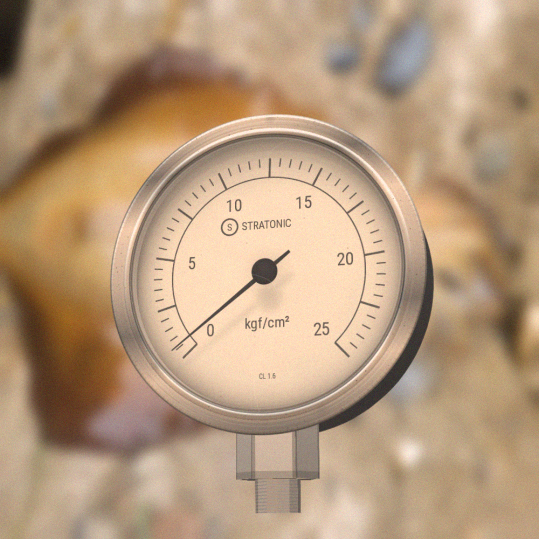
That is **0.5** kg/cm²
